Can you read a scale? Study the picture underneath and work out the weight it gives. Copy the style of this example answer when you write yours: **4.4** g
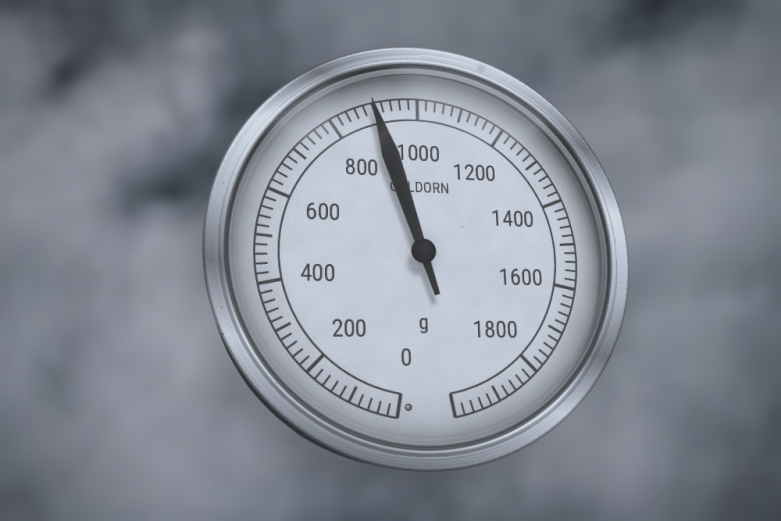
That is **900** g
